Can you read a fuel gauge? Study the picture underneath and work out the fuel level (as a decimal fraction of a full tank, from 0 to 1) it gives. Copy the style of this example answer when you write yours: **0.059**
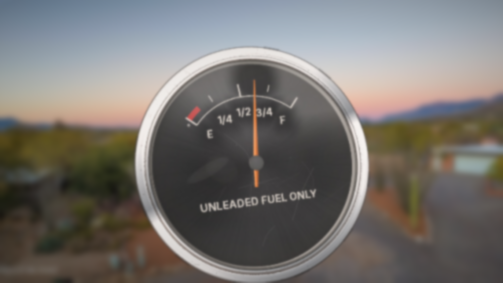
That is **0.625**
